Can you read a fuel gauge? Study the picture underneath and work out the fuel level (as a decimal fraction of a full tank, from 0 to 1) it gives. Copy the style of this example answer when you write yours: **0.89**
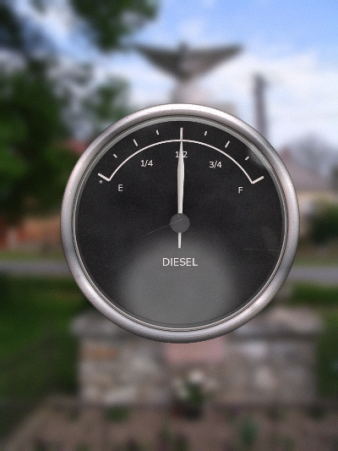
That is **0.5**
